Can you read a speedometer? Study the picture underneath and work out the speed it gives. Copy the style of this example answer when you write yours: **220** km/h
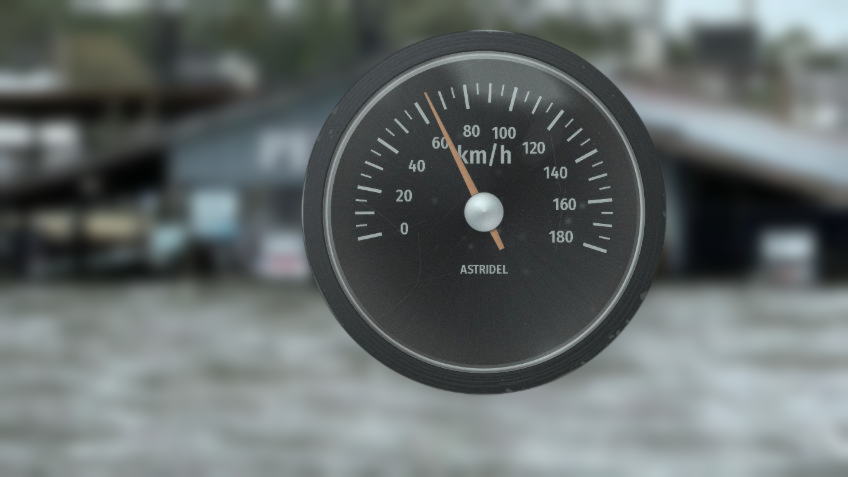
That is **65** km/h
